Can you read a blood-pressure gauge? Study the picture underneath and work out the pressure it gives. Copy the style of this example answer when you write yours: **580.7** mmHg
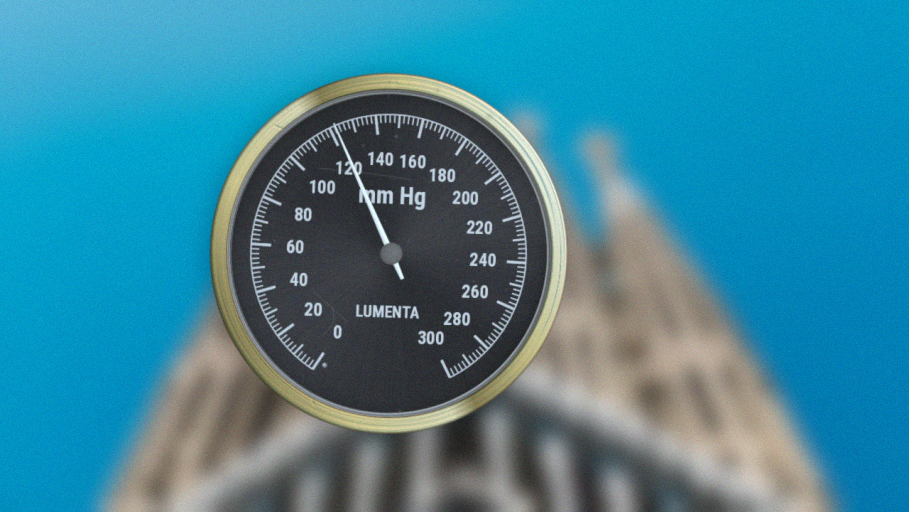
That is **122** mmHg
